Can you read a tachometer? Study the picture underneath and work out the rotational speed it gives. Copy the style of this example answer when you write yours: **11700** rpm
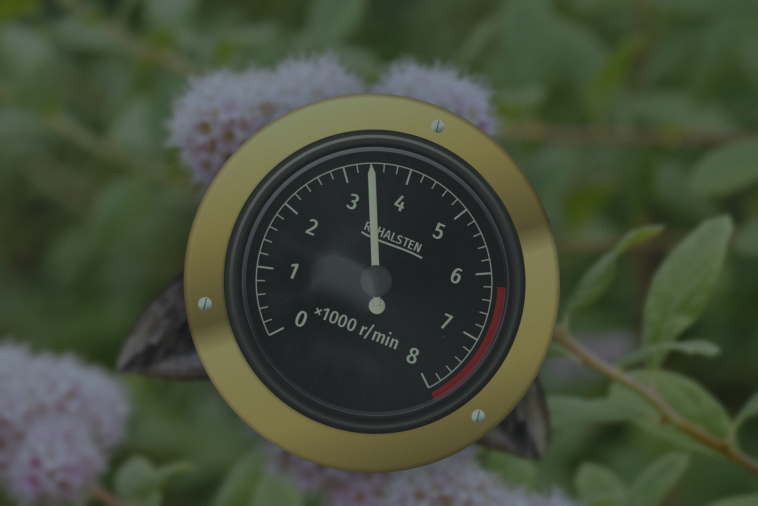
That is **3400** rpm
